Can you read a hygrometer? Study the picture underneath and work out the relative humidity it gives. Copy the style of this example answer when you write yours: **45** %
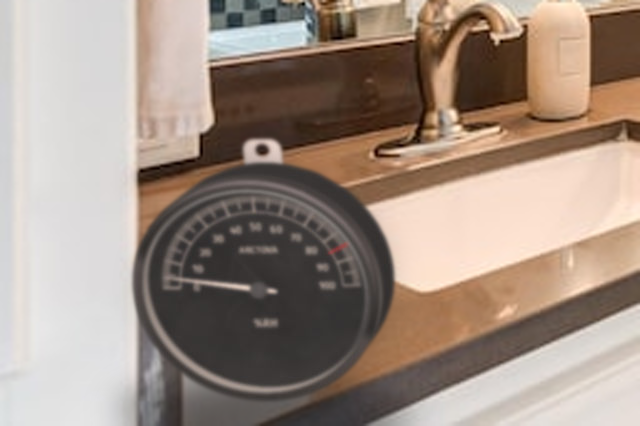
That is **5** %
